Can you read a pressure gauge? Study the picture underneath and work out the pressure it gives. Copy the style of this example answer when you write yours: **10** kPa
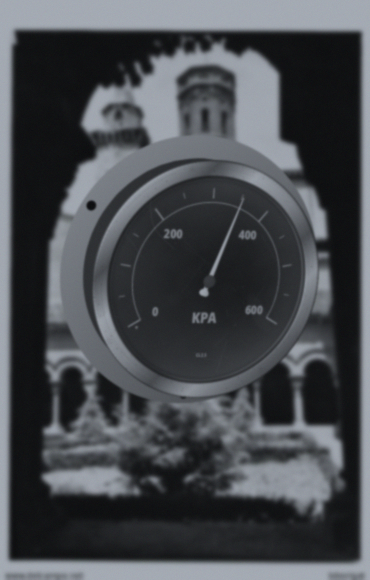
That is **350** kPa
